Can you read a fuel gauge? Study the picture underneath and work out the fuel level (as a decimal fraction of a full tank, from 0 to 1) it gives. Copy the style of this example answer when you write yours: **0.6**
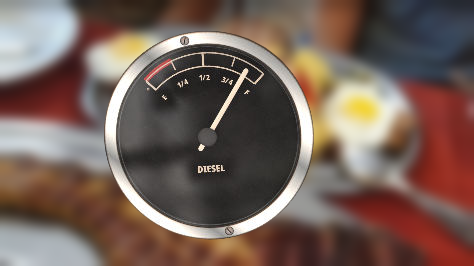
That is **0.875**
